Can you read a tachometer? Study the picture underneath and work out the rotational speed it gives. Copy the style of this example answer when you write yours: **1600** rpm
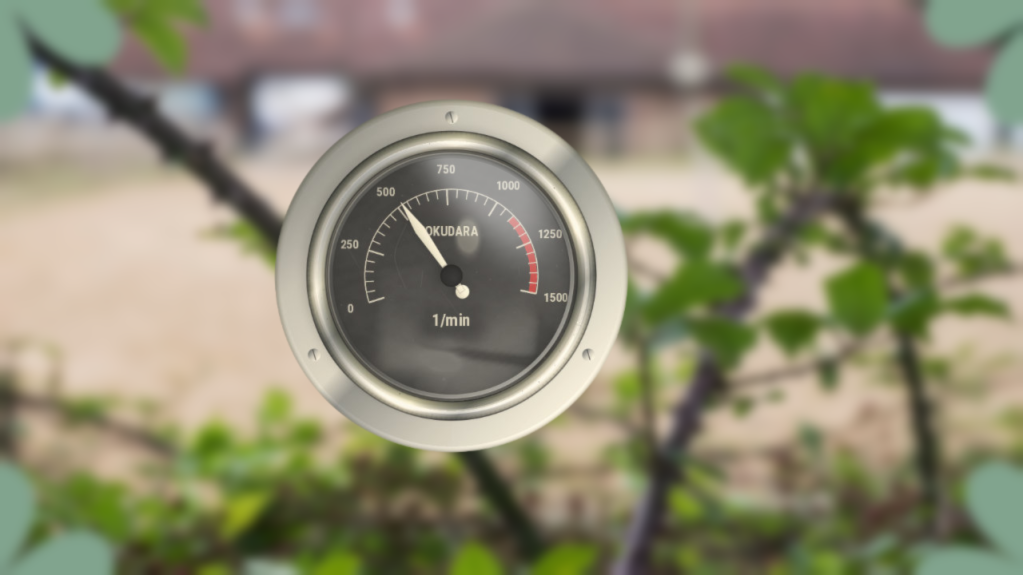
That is **525** rpm
